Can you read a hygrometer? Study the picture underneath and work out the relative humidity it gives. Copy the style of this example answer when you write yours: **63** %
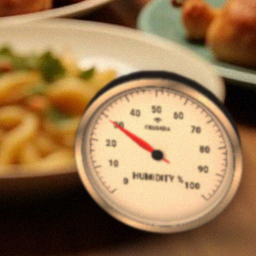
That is **30** %
